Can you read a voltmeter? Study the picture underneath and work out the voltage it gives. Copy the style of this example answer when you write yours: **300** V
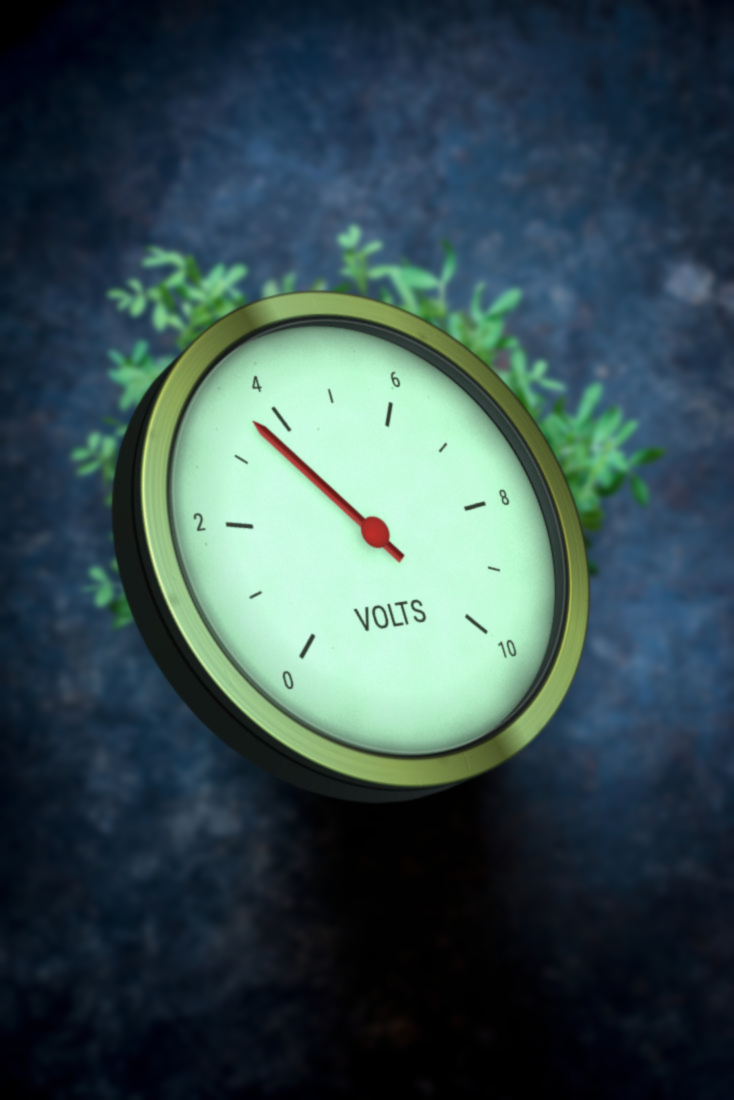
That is **3.5** V
